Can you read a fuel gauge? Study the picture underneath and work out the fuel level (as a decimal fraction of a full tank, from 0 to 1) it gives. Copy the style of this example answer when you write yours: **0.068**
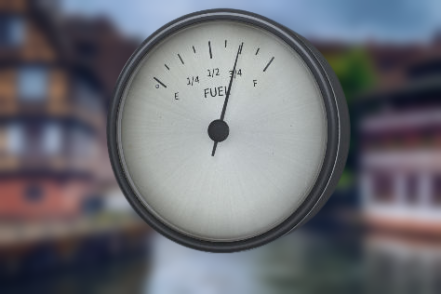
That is **0.75**
